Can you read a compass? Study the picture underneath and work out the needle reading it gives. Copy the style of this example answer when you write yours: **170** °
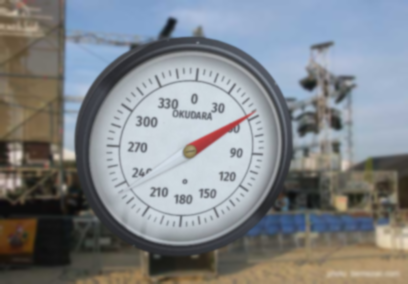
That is **55** °
